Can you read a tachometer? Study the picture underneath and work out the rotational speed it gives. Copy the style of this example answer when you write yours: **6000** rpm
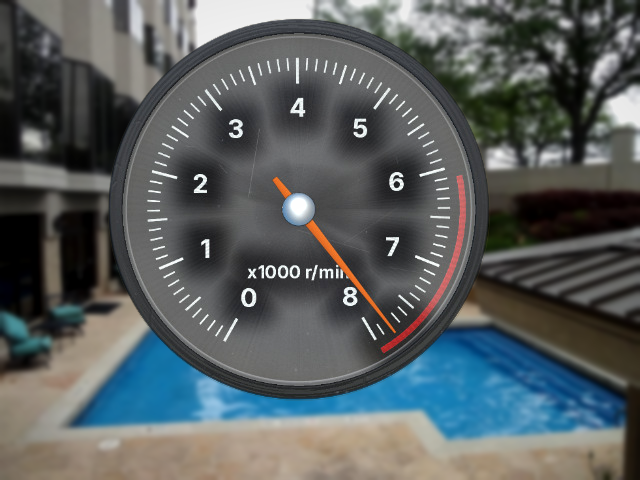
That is **7800** rpm
